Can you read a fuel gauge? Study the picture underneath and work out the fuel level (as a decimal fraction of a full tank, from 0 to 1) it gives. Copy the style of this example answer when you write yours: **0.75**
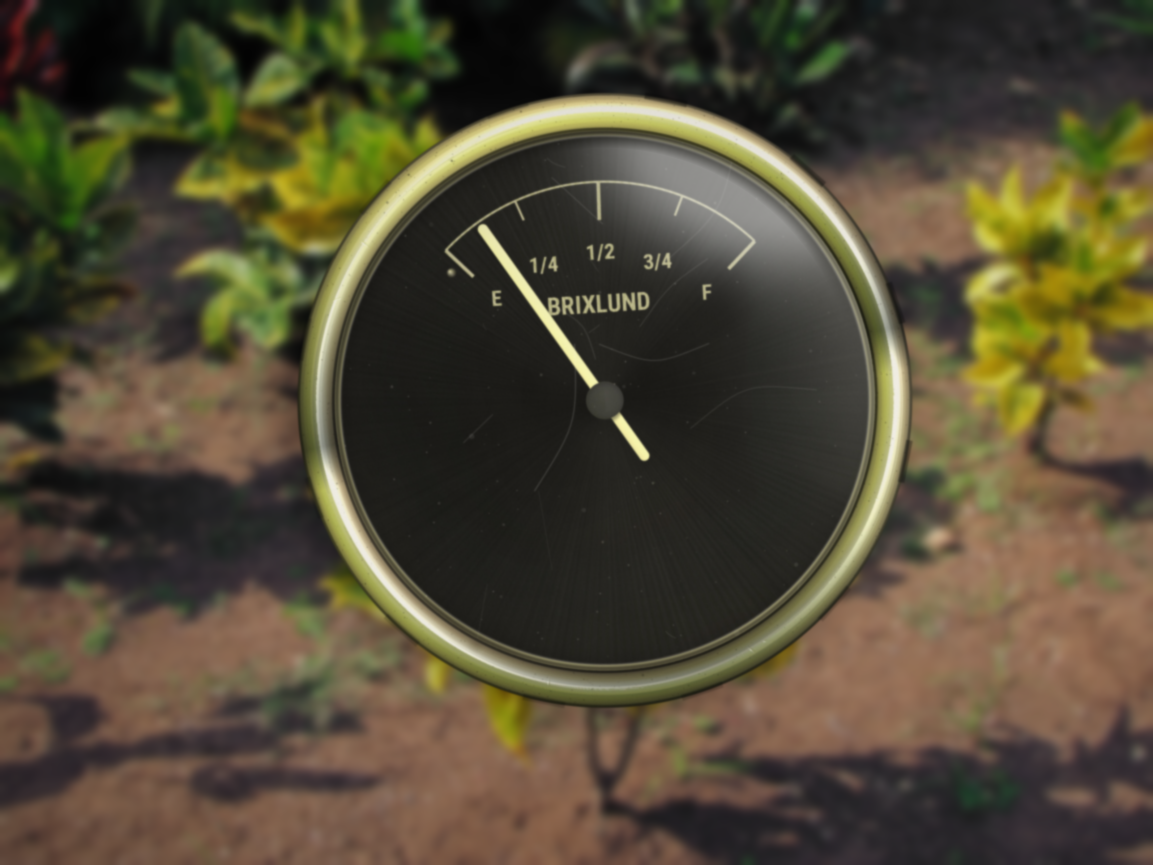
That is **0.125**
